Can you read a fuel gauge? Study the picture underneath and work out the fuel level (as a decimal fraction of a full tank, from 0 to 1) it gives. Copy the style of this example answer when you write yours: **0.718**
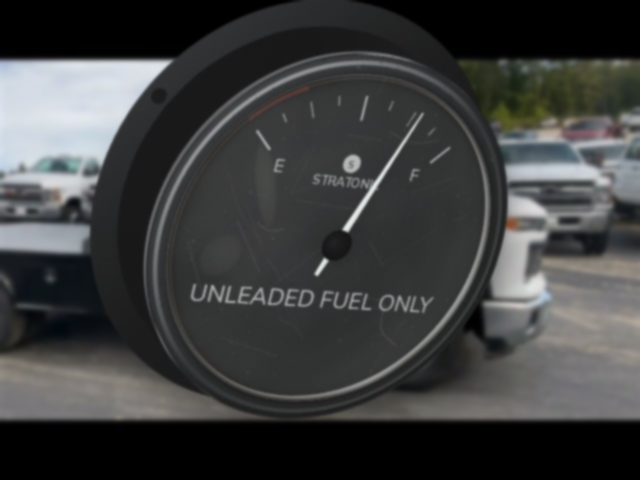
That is **0.75**
